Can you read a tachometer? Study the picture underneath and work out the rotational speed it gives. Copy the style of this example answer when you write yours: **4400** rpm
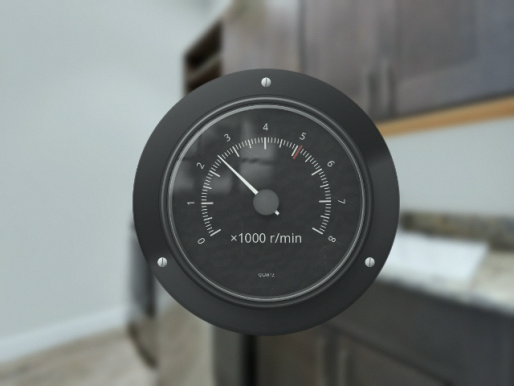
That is **2500** rpm
